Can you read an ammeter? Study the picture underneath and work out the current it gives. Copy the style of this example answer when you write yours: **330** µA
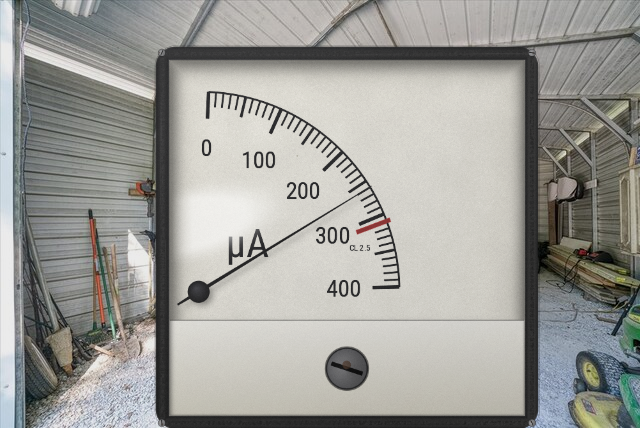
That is **260** µA
